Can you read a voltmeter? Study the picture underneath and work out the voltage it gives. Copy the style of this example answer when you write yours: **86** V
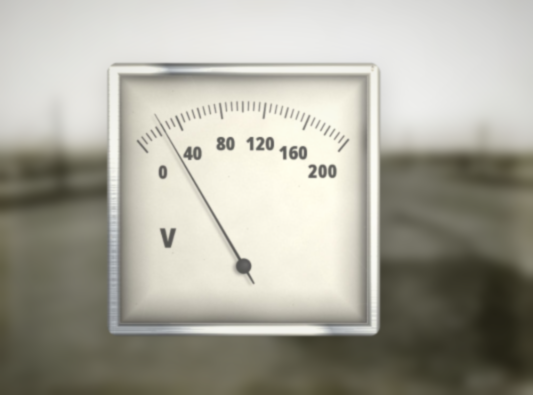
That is **25** V
